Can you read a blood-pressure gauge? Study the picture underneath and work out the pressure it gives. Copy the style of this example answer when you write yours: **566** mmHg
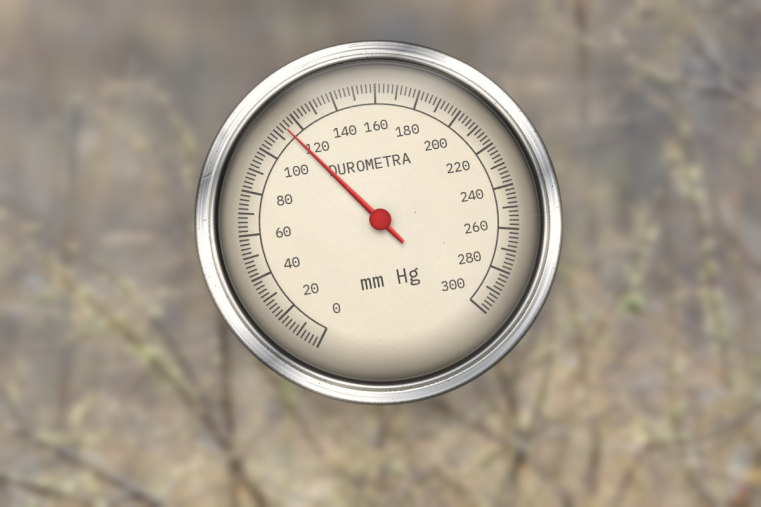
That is **114** mmHg
